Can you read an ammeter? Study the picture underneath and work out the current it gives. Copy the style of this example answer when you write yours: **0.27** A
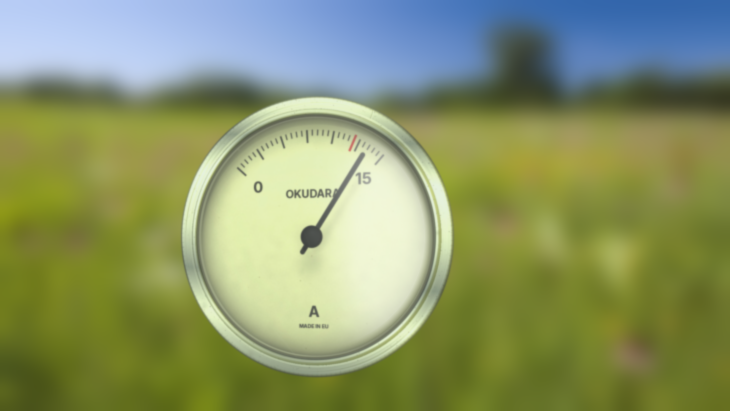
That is **13.5** A
